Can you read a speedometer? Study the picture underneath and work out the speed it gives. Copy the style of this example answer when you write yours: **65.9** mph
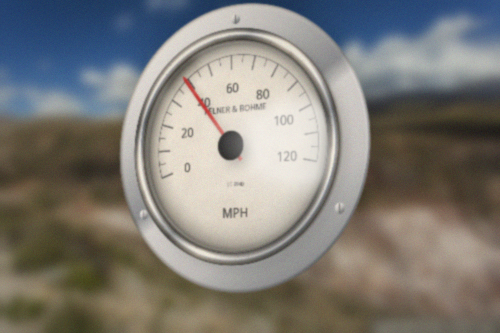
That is **40** mph
